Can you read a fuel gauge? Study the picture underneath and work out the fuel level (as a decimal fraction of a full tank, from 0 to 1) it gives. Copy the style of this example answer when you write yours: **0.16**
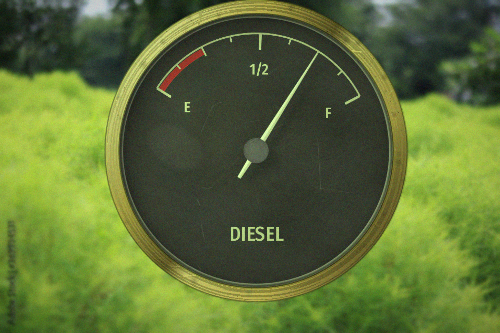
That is **0.75**
